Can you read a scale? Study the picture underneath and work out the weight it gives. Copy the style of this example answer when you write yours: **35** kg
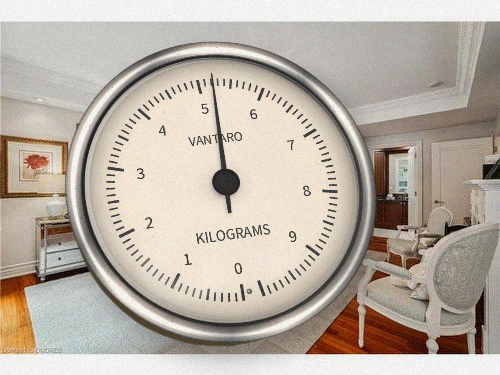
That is **5.2** kg
